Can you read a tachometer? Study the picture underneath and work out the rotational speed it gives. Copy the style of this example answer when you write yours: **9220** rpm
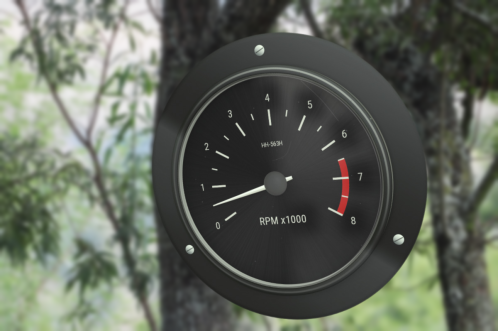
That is **500** rpm
